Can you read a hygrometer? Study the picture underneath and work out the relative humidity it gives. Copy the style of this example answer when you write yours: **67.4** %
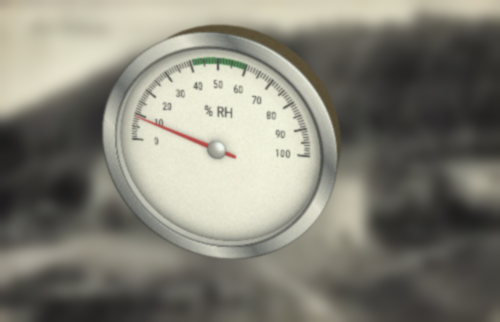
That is **10** %
